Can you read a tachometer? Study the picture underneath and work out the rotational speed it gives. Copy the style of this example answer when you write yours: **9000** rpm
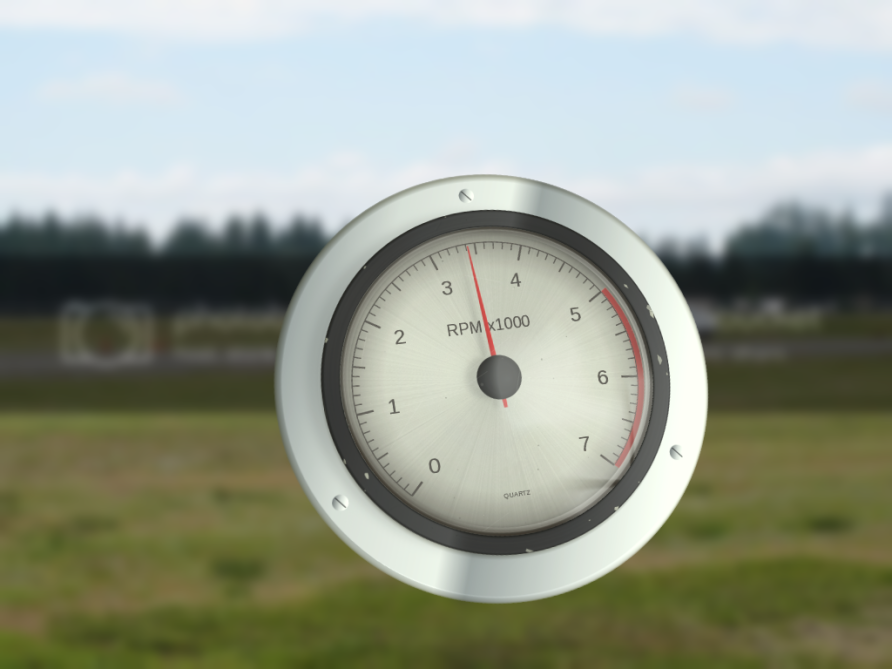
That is **3400** rpm
